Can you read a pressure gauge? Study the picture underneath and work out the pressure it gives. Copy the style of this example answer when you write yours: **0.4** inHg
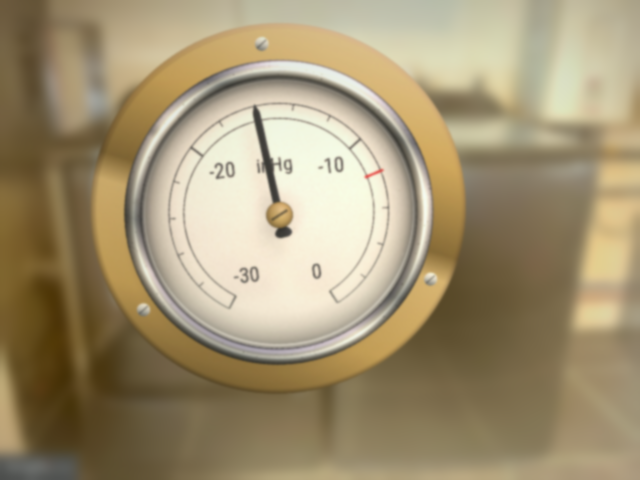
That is **-16** inHg
